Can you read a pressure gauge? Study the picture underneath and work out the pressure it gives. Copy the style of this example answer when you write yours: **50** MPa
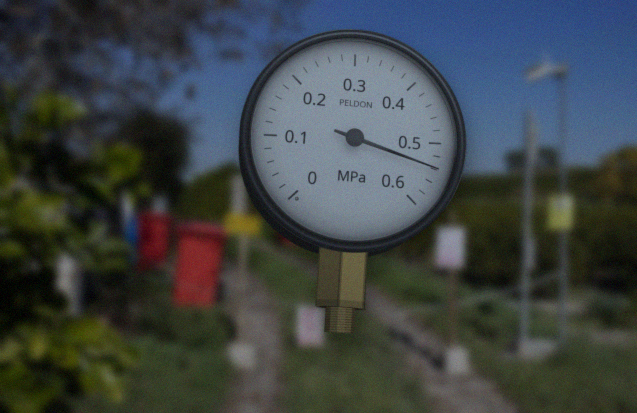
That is **0.54** MPa
